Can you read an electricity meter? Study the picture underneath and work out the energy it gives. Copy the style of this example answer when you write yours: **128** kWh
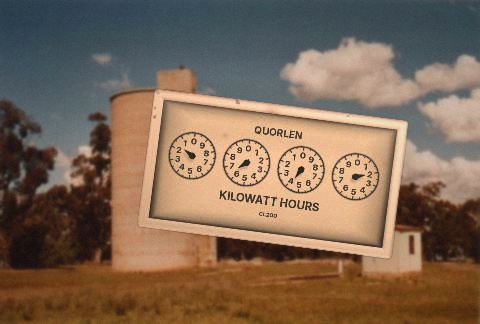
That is **1642** kWh
